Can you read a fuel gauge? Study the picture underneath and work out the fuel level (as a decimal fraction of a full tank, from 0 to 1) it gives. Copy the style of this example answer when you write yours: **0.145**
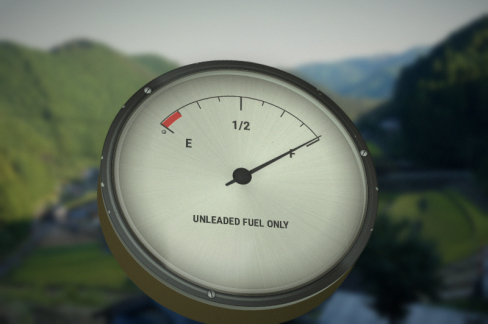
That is **1**
